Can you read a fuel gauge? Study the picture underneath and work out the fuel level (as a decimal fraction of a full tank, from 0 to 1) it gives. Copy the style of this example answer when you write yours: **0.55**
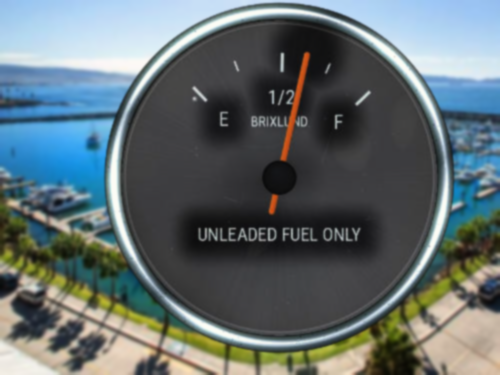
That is **0.625**
